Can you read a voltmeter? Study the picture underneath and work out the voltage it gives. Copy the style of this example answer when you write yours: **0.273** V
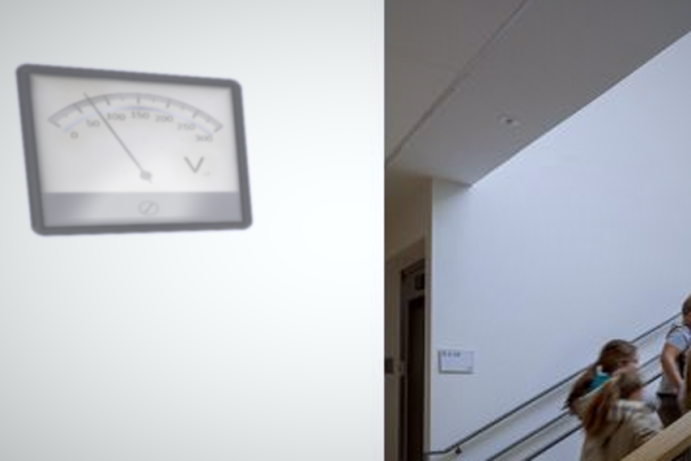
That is **75** V
